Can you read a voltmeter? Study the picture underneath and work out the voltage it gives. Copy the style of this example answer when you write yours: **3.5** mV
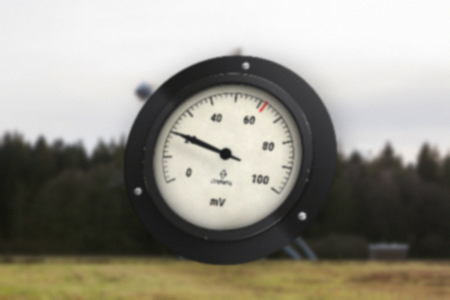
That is **20** mV
